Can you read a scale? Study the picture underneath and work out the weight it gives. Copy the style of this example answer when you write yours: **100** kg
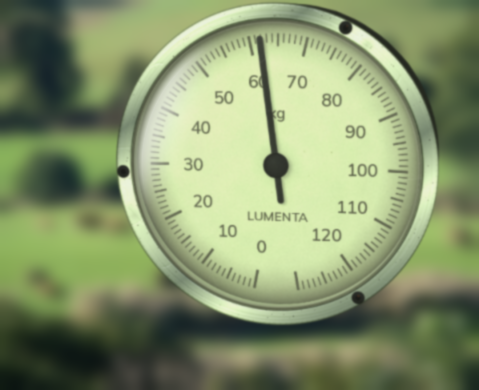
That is **62** kg
